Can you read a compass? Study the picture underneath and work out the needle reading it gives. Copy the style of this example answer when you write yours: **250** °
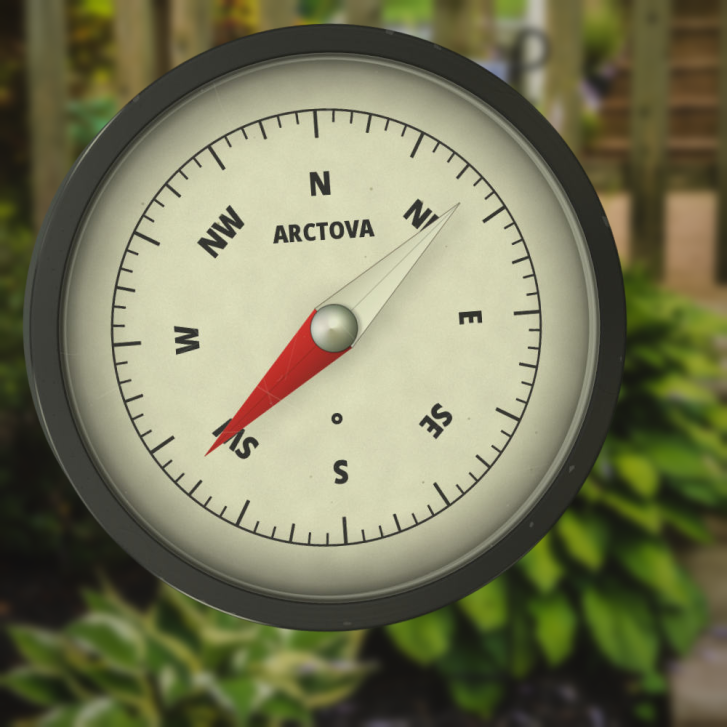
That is **230** °
